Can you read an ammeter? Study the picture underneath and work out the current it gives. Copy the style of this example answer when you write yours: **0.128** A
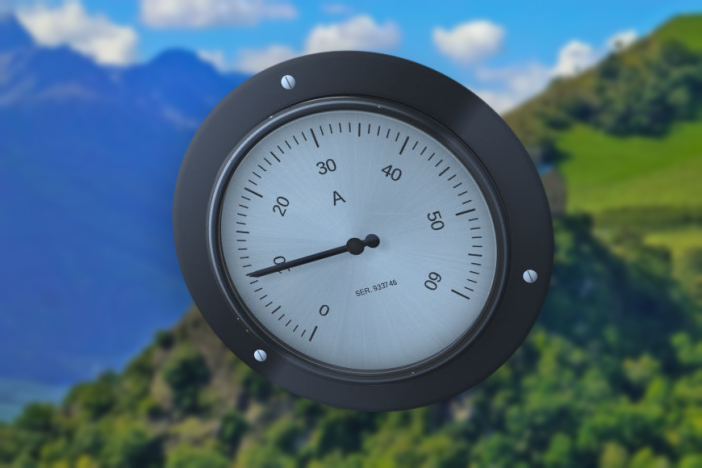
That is **10** A
